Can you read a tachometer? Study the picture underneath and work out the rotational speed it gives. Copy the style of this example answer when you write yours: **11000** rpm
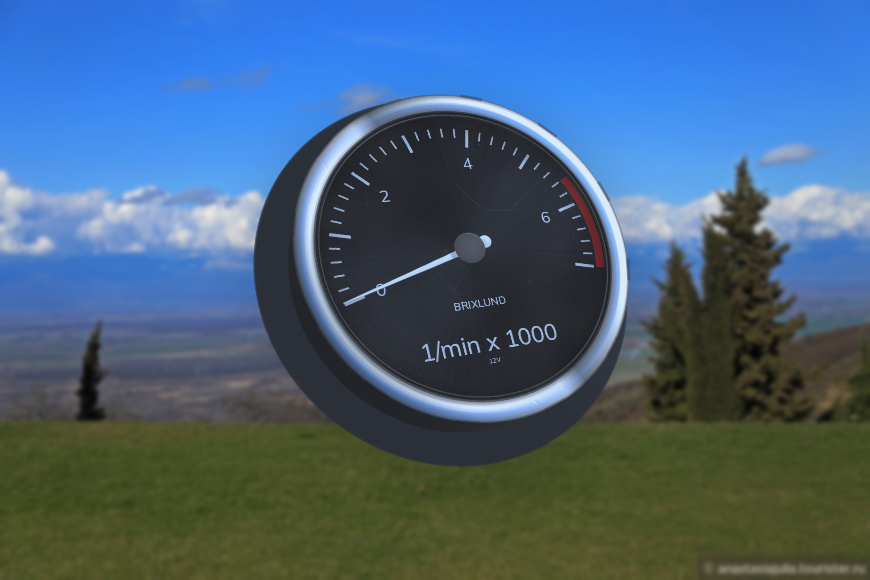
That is **0** rpm
